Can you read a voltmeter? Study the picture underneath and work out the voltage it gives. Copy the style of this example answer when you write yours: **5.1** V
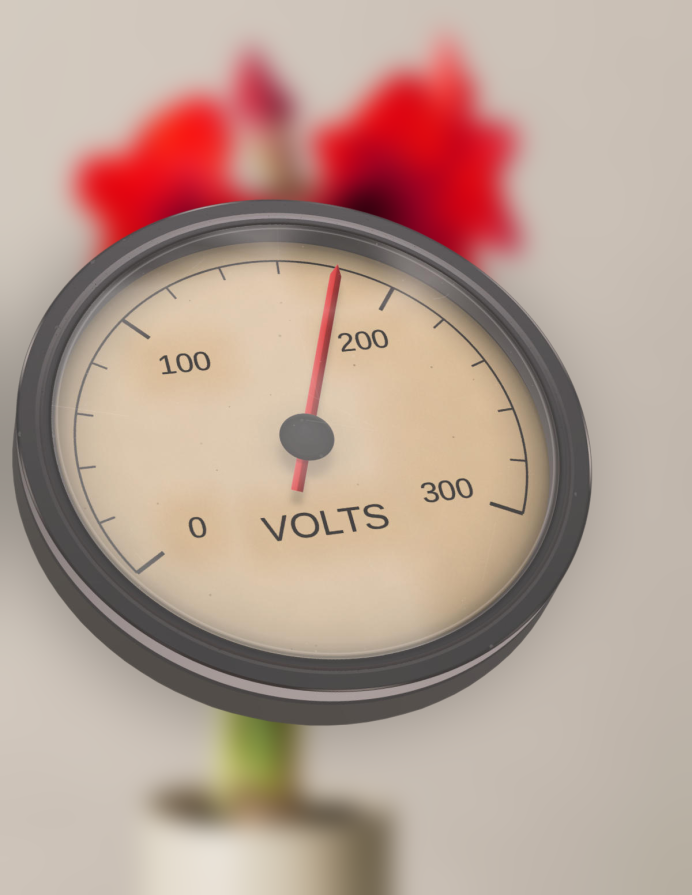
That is **180** V
